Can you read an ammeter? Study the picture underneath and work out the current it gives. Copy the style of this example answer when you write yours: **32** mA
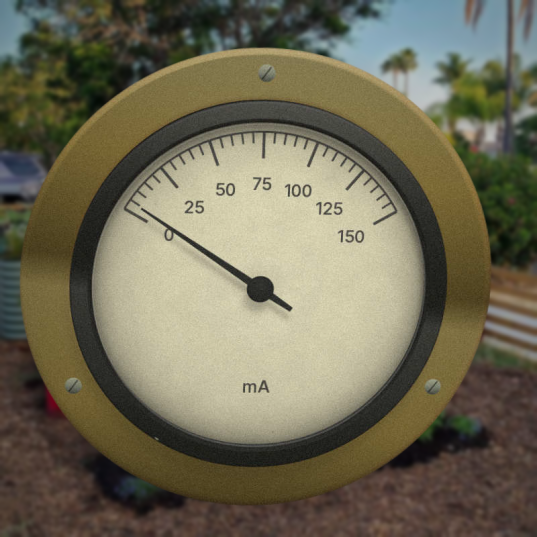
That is **5** mA
